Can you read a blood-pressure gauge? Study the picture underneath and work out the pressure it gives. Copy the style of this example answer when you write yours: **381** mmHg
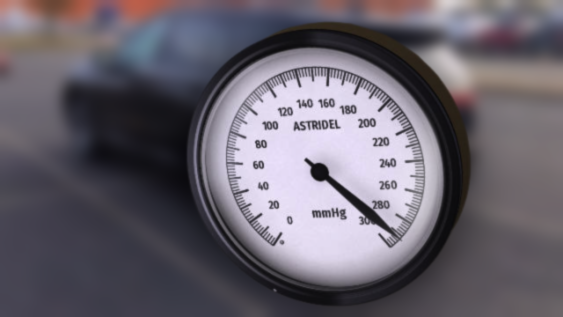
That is **290** mmHg
